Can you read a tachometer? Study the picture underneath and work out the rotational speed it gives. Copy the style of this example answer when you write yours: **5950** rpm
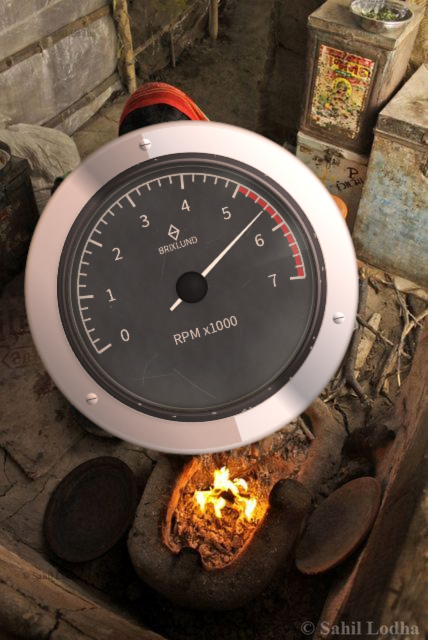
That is **5600** rpm
